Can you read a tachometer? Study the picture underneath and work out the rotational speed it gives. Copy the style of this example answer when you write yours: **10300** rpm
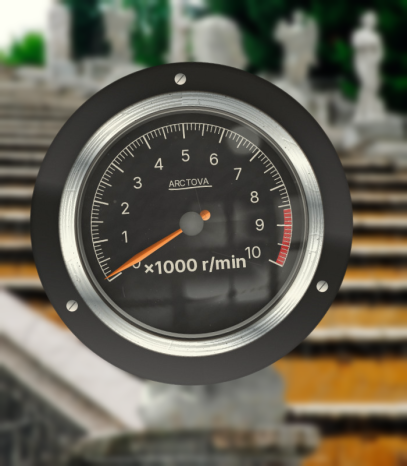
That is **100** rpm
